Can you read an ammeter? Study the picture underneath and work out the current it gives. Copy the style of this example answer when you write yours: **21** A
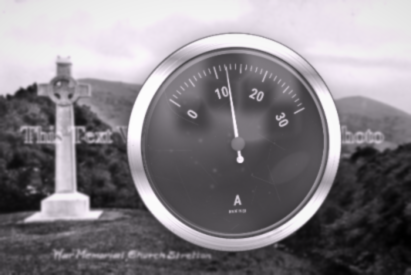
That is **12** A
